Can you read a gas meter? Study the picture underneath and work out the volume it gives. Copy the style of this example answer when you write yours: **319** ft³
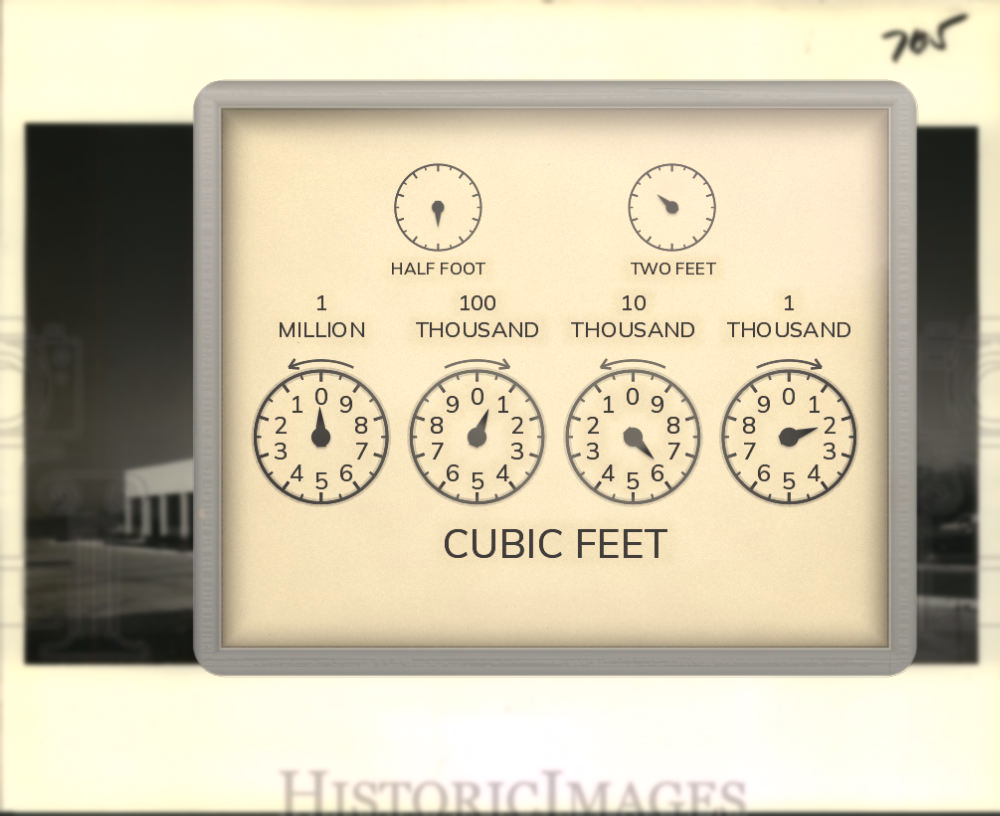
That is **6200** ft³
